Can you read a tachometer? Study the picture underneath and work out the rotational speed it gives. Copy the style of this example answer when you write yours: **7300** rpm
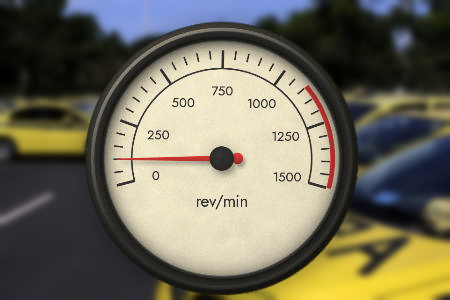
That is **100** rpm
